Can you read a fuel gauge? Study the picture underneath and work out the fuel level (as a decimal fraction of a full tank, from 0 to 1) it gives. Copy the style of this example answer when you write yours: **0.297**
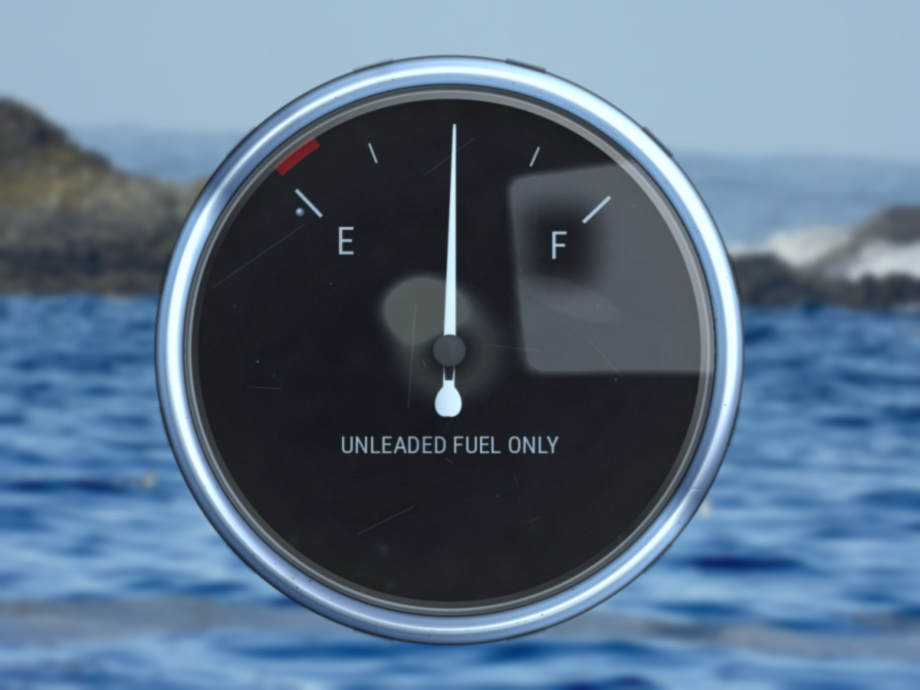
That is **0.5**
